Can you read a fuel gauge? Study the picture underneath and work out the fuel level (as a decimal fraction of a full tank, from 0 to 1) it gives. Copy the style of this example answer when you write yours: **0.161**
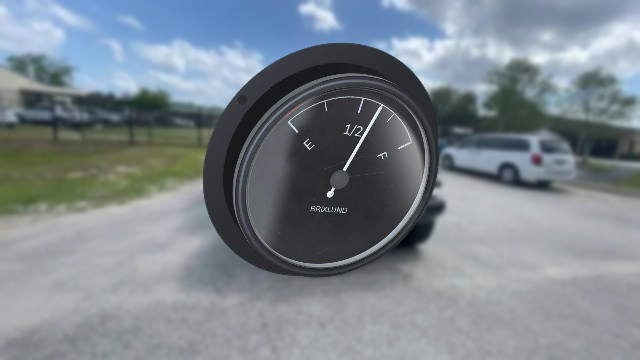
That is **0.625**
